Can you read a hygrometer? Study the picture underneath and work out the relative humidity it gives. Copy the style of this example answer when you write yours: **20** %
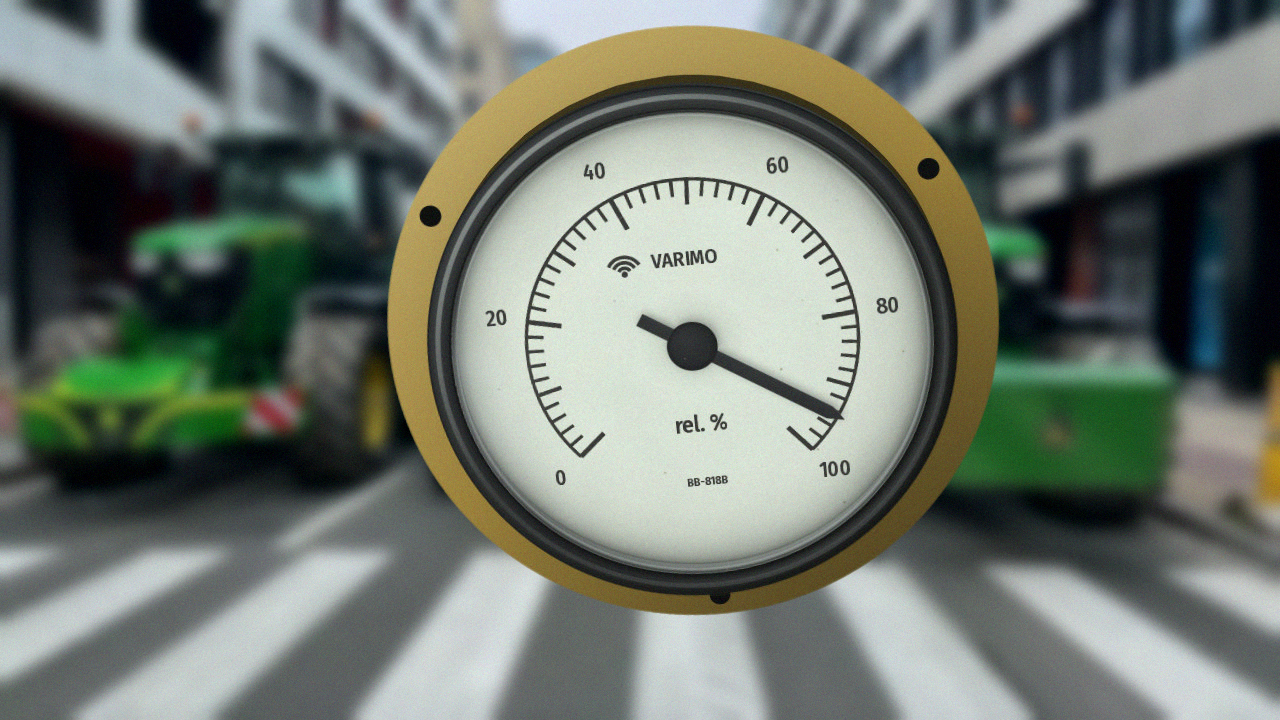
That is **94** %
